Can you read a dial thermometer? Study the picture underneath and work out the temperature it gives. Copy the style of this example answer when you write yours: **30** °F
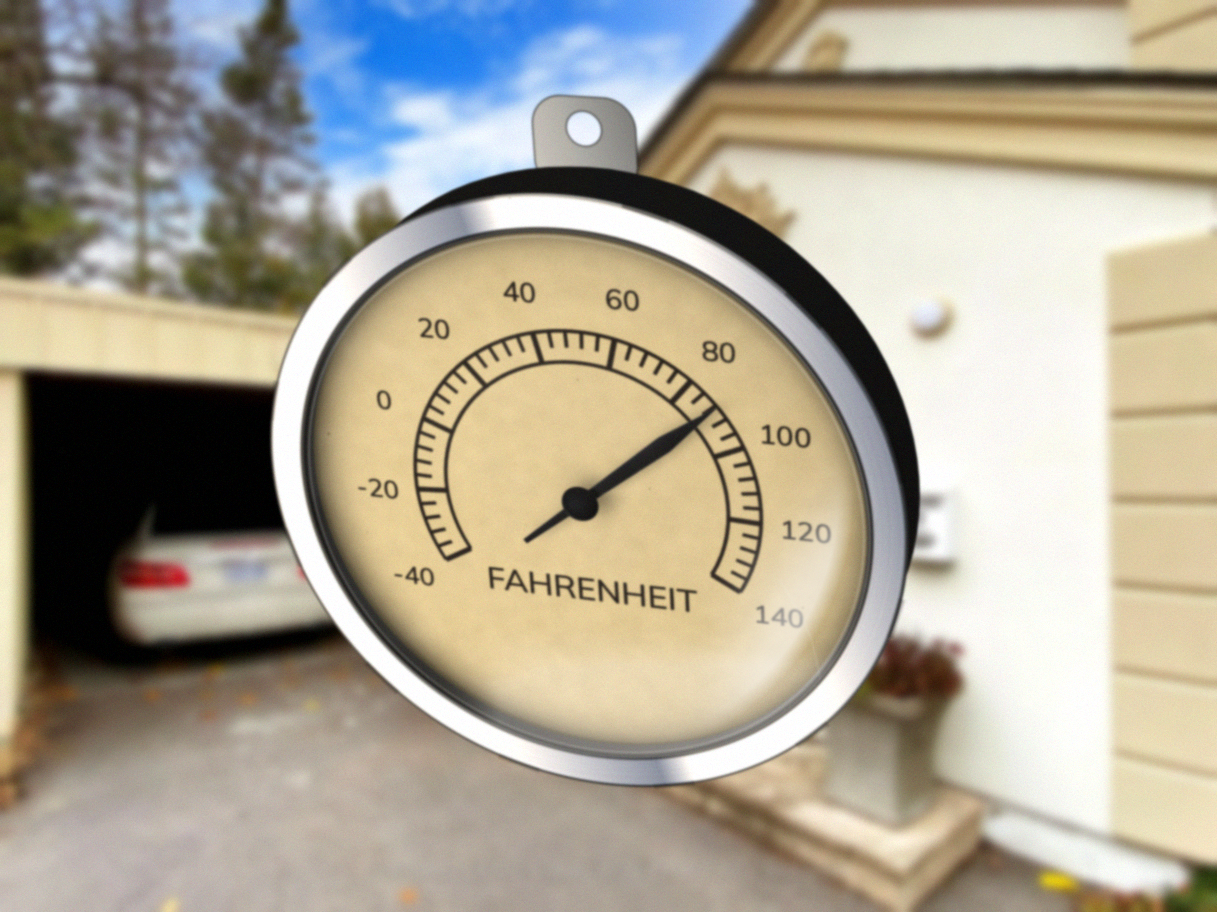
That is **88** °F
